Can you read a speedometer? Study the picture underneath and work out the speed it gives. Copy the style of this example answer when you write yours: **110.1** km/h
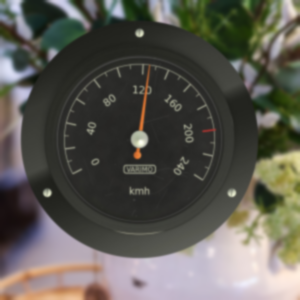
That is **125** km/h
